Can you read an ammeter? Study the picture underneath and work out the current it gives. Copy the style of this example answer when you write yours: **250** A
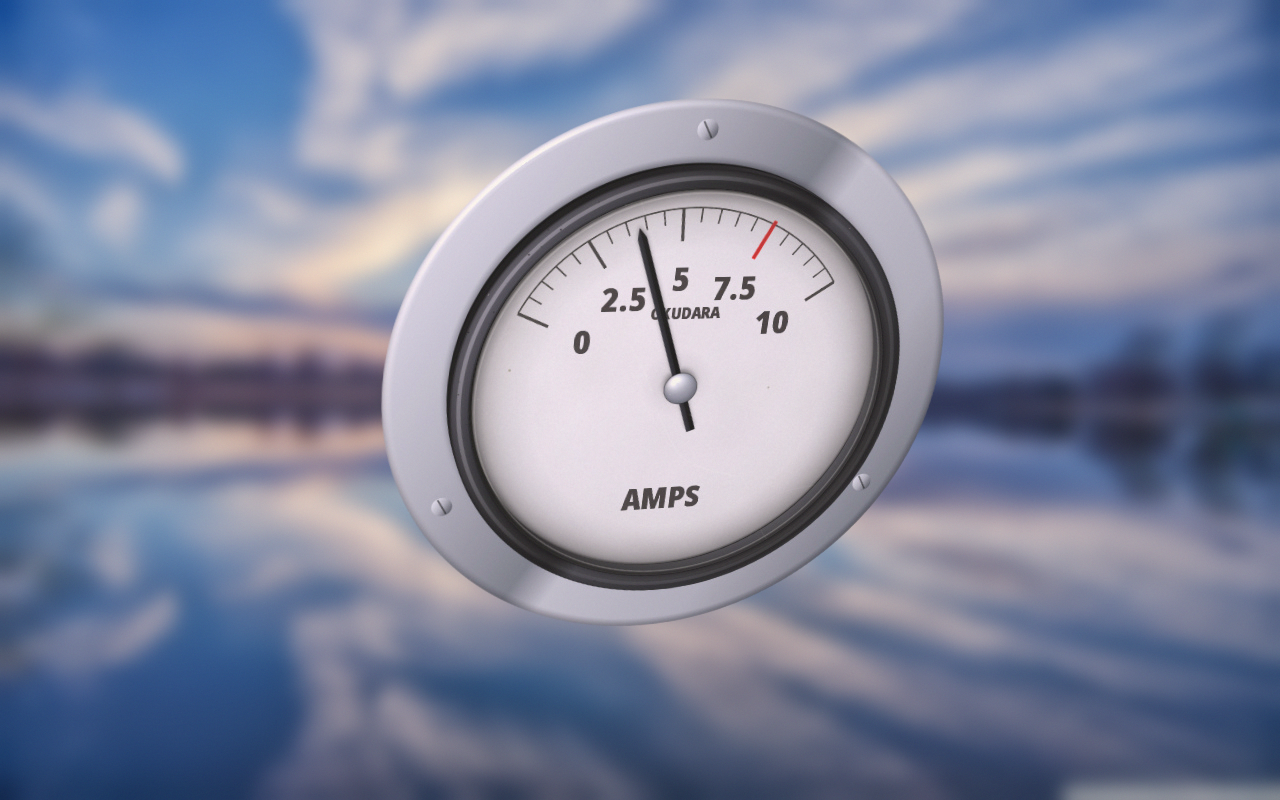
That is **3.75** A
